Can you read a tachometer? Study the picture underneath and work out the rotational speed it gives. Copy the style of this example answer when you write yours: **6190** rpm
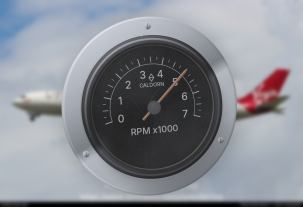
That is **5000** rpm
